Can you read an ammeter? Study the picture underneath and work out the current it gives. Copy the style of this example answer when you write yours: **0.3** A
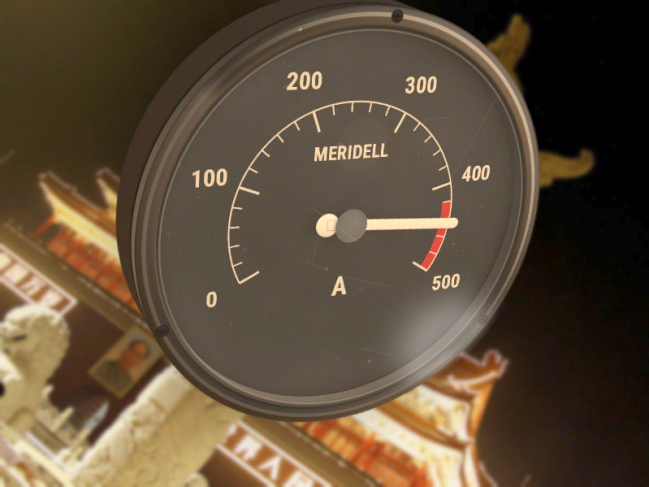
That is **440** A
